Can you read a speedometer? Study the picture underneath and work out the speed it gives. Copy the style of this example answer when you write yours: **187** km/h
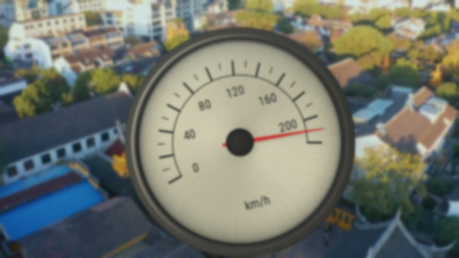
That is **210** km/h
